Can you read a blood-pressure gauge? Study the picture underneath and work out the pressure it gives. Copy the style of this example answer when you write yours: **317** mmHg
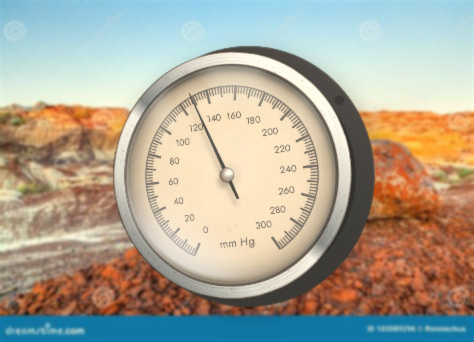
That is **130** mmHg
